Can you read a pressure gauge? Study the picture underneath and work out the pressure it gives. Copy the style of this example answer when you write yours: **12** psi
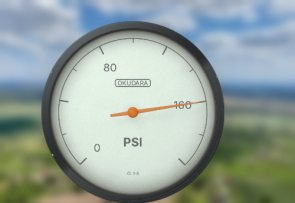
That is **160** psi
